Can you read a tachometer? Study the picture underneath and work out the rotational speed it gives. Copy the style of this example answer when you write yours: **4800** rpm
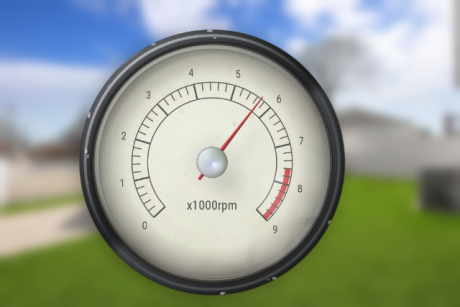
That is **5700** rpm
